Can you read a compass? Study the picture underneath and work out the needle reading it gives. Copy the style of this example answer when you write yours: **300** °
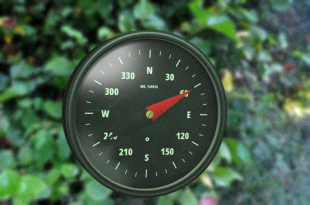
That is **60** °
